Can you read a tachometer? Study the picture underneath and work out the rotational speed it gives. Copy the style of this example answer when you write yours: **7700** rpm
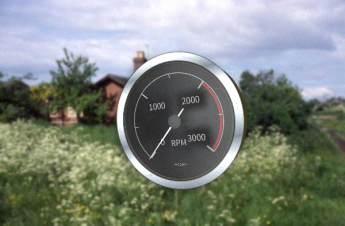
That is **0** rpm
